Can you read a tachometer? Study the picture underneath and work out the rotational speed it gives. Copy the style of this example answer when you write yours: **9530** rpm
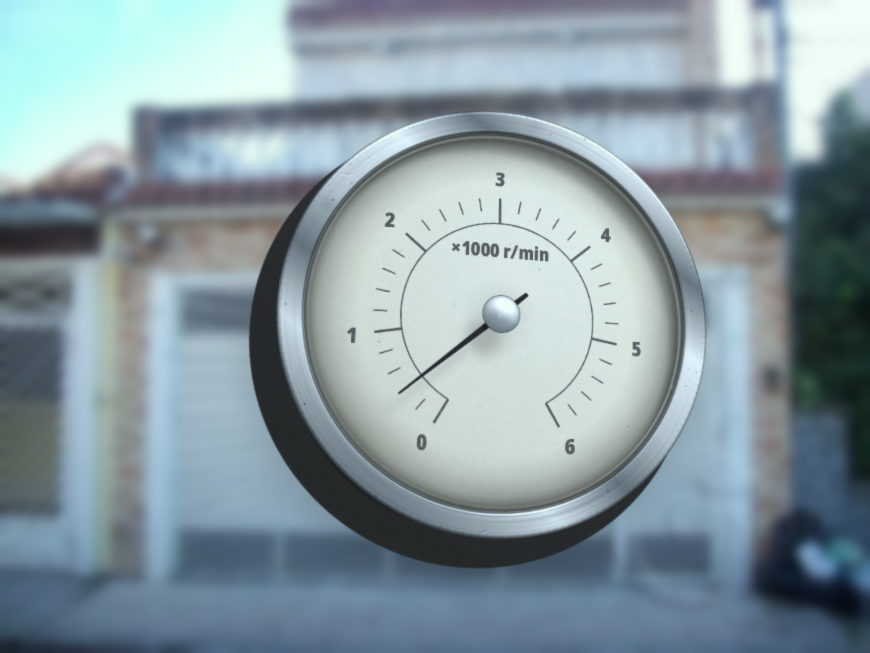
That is **400** rpm
